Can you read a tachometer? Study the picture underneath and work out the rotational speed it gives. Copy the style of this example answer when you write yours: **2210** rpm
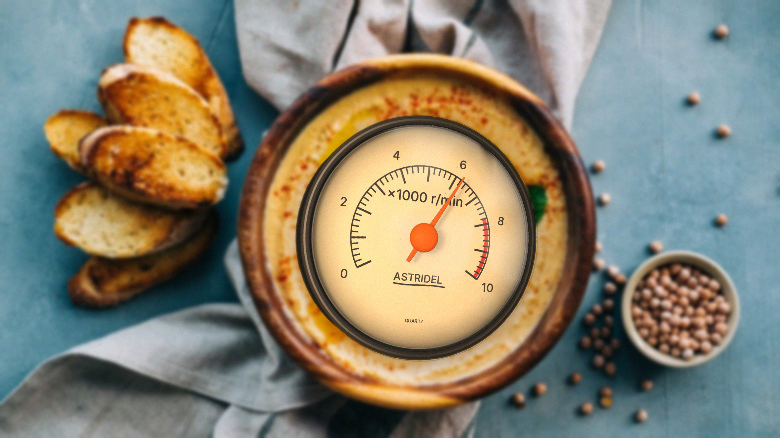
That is **6200** rpm
